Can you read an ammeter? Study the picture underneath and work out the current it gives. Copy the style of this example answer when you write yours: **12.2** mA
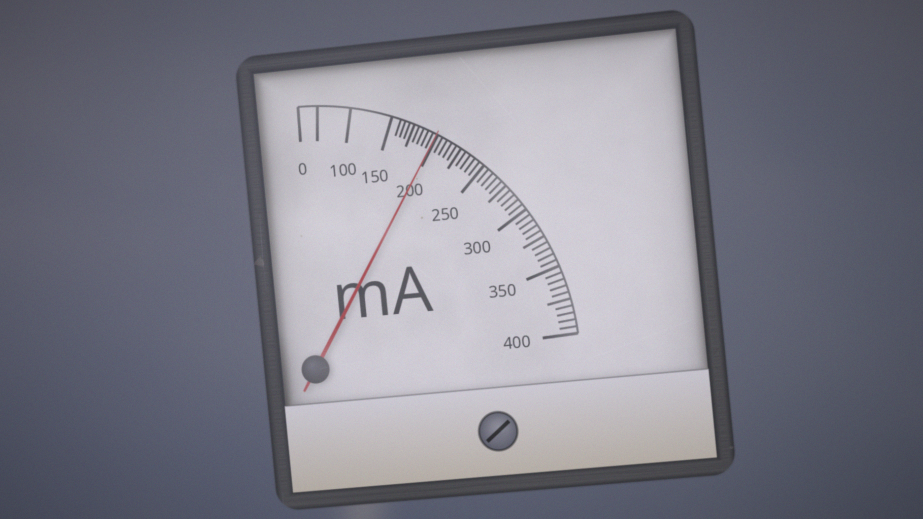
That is **200** mA
